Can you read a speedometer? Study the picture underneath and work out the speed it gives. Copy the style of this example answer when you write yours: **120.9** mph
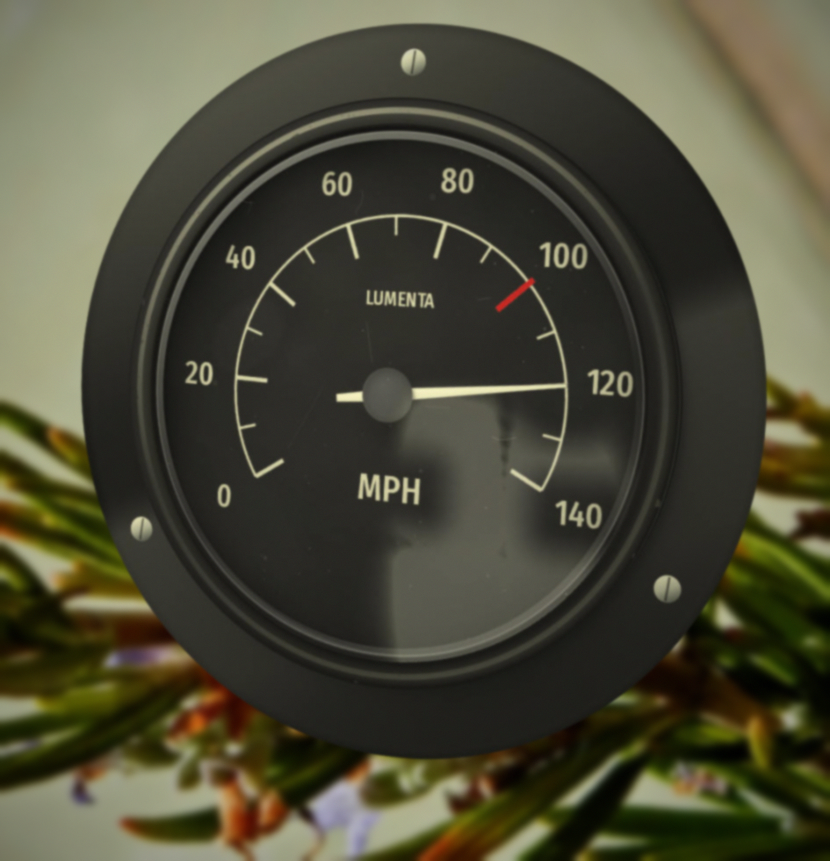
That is **120** mph
